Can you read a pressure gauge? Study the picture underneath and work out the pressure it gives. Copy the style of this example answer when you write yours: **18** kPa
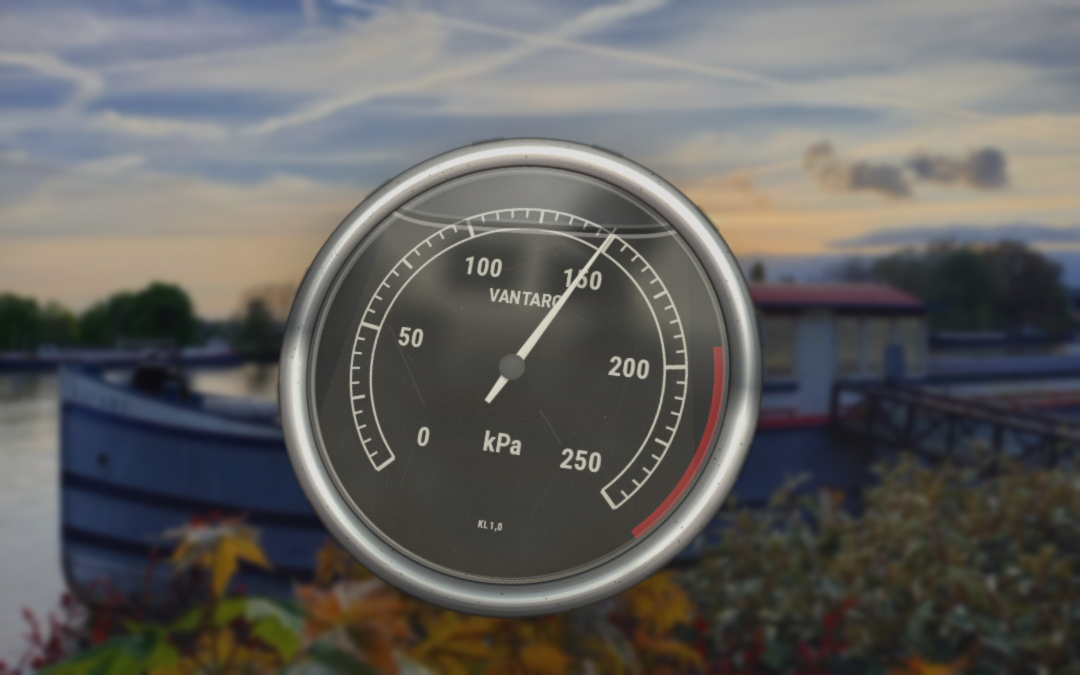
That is **150** kPa
